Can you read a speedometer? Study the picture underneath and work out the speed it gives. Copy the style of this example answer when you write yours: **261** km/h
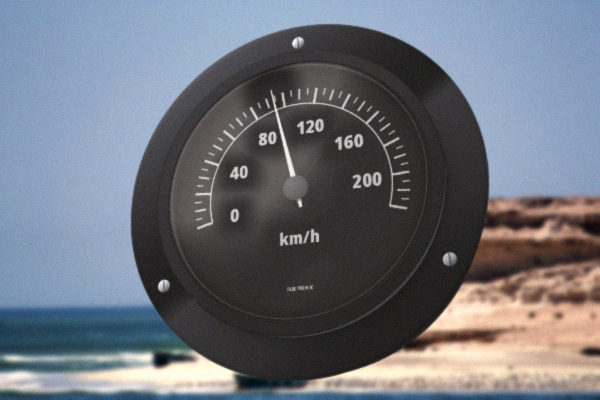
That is **95** km/h
